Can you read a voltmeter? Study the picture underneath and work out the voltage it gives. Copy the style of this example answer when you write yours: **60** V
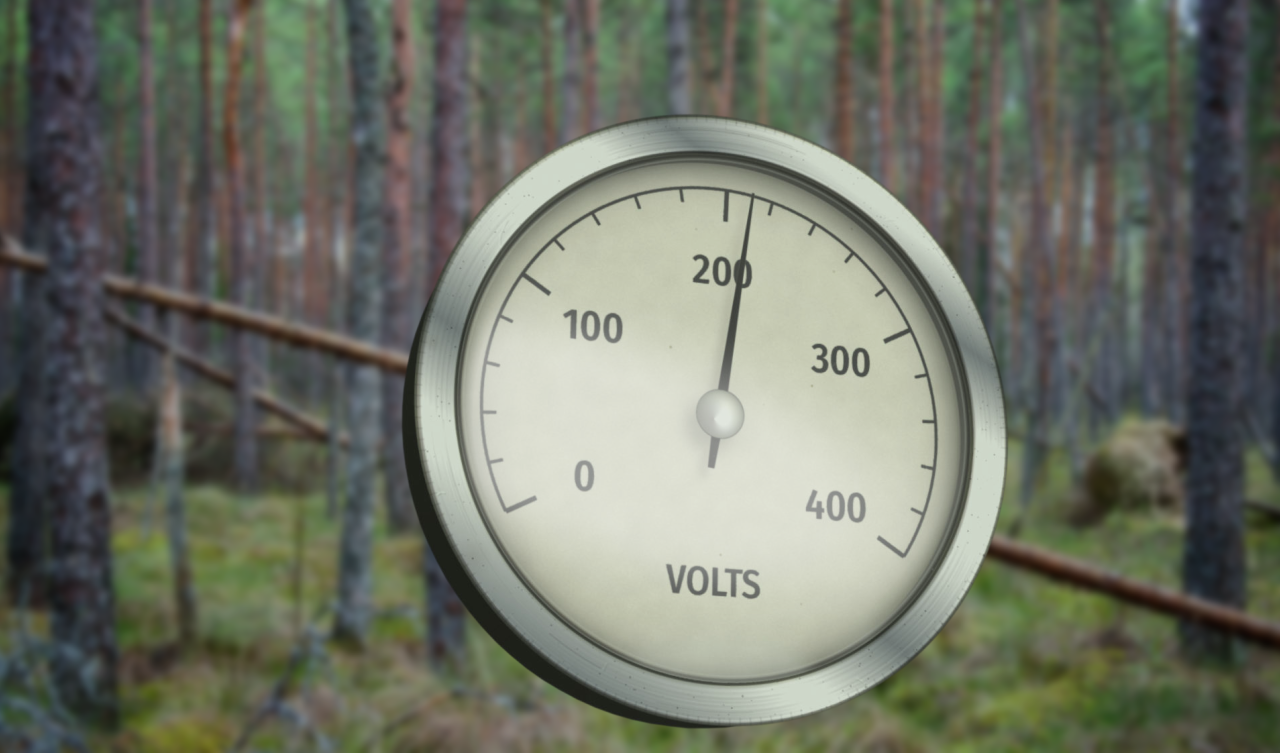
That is **210** V
